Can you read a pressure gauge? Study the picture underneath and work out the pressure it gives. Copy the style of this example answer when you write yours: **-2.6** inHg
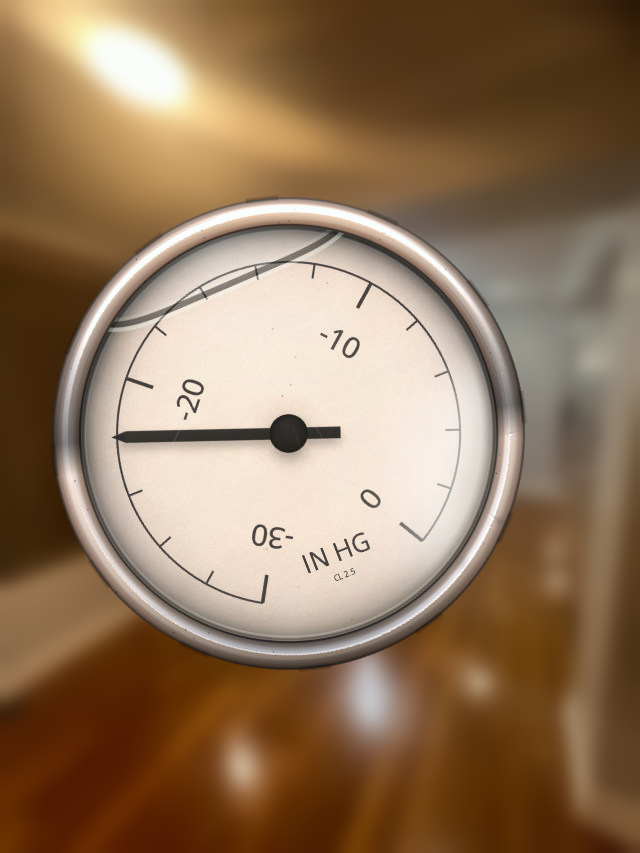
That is **-22** inHg
